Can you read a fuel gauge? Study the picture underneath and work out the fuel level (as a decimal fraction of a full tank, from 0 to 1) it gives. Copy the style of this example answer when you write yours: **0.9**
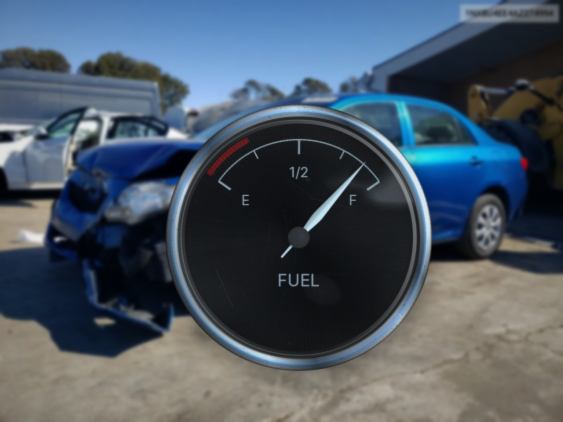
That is **0.875**
